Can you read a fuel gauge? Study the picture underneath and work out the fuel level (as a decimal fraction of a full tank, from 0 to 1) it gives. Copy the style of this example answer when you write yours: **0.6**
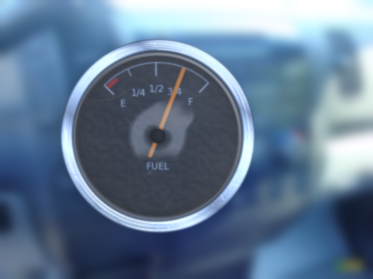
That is **0.75**
